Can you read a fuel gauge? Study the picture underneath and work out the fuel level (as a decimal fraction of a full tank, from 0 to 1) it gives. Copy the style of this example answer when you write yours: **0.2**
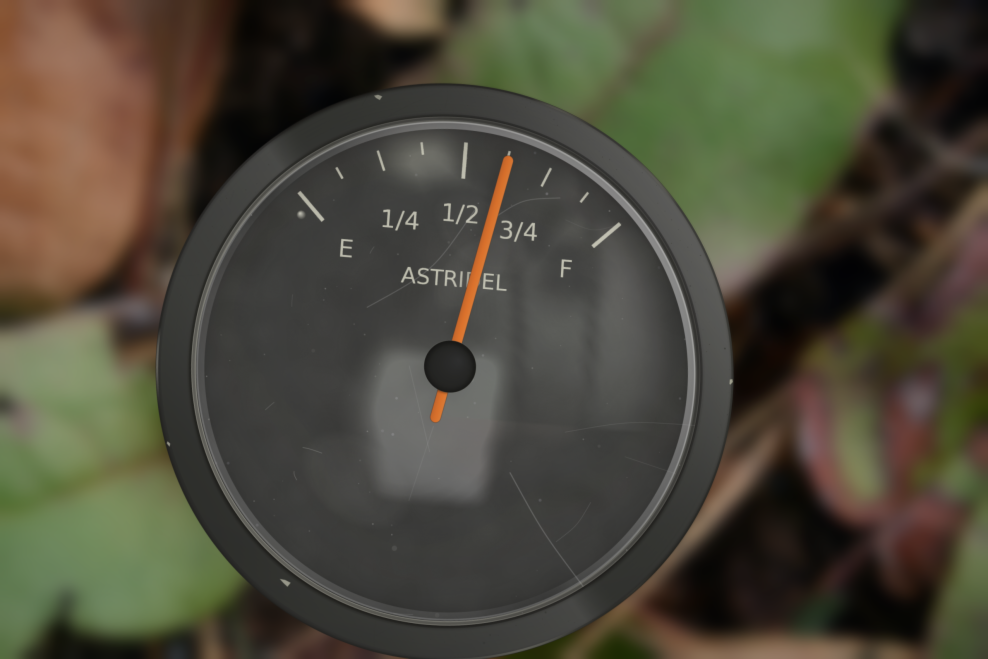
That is **0.625**
